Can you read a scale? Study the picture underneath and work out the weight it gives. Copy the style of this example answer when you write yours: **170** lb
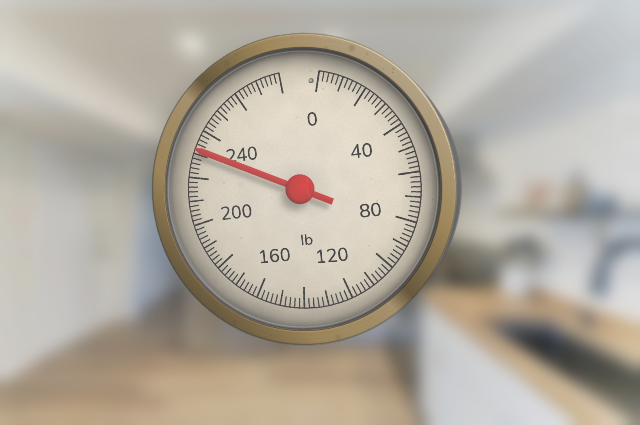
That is **232** lb
